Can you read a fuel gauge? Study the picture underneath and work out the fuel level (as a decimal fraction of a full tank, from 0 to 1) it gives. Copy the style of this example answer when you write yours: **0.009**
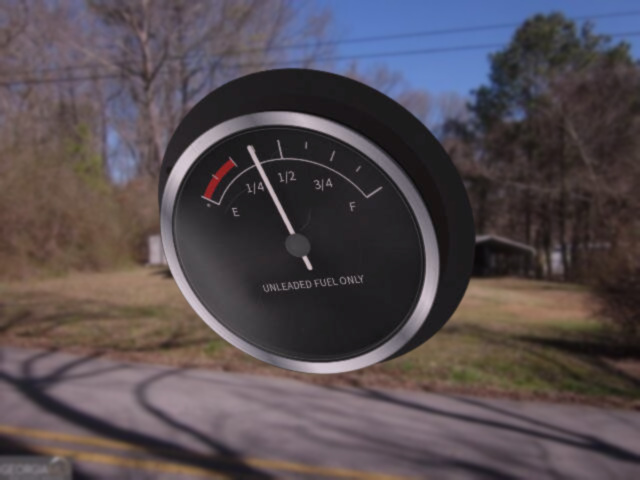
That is **0.375**
